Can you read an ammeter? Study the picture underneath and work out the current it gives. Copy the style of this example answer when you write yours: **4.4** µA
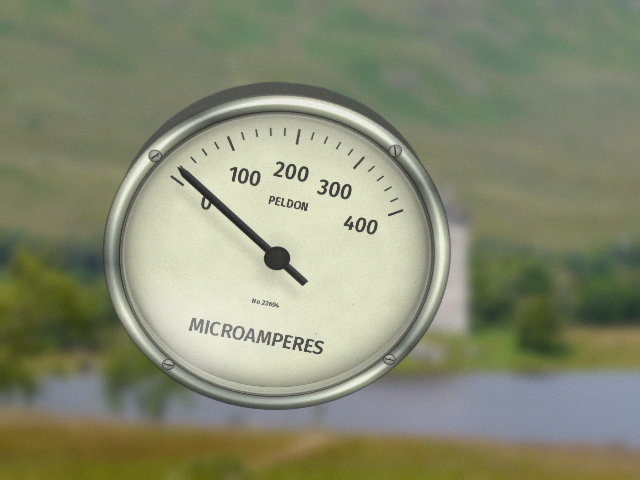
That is **20** µA
